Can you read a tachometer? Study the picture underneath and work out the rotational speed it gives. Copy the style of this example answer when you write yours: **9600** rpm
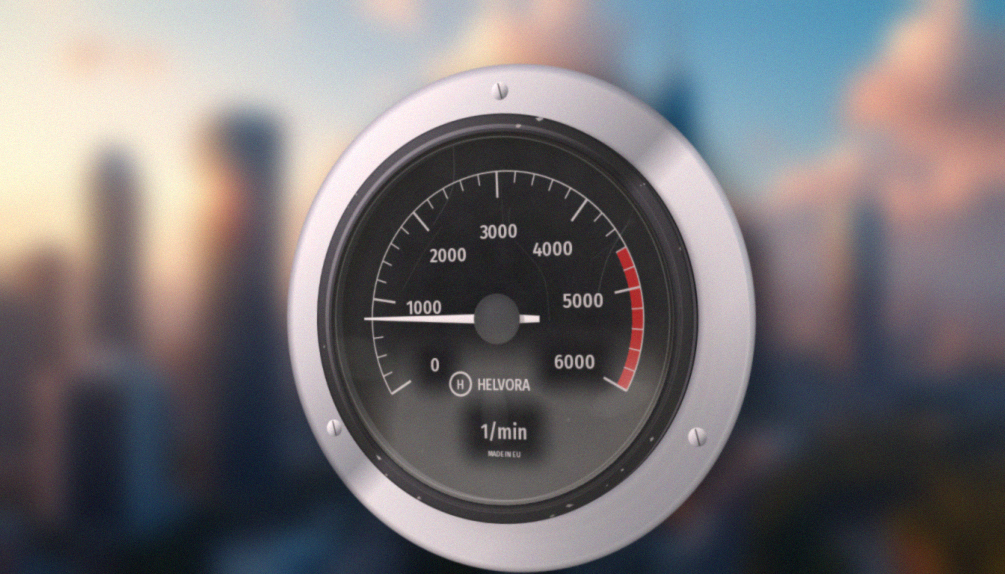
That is **800** rpm
